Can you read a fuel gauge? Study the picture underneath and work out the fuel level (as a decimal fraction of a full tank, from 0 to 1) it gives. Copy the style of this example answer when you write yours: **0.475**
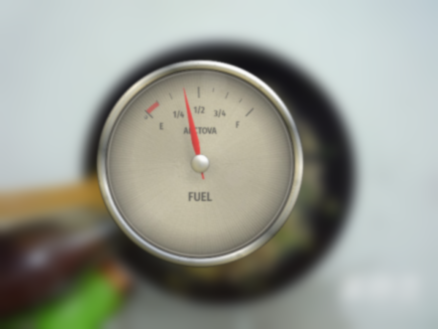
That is **0.375**
